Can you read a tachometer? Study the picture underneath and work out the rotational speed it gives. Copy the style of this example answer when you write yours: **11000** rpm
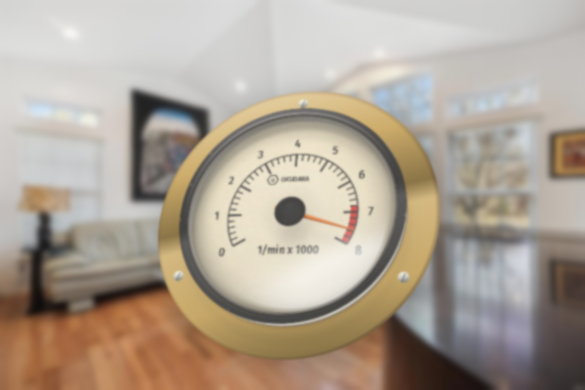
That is **7600** rpm
